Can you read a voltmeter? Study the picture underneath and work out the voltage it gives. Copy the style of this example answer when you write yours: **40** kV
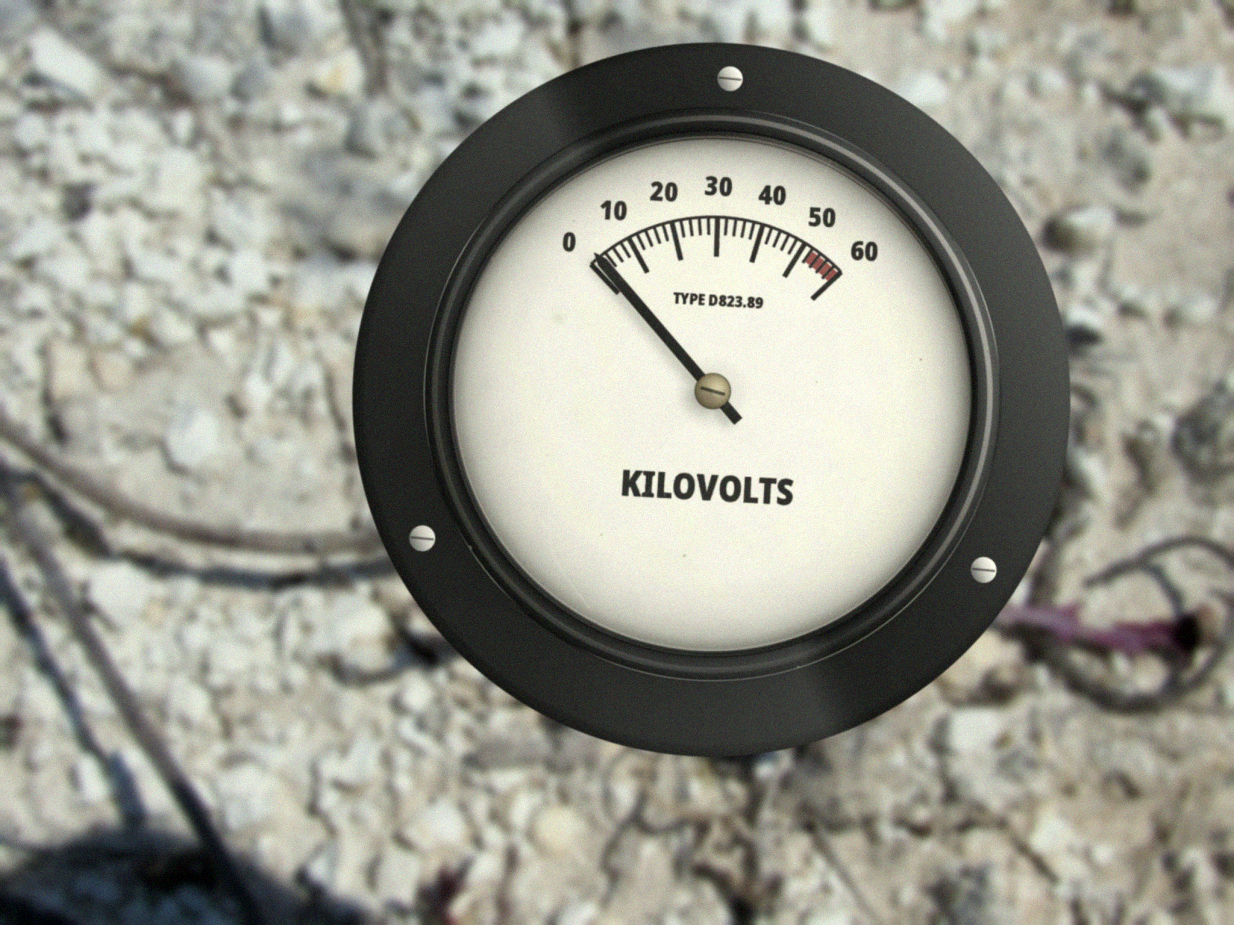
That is **2** kV
